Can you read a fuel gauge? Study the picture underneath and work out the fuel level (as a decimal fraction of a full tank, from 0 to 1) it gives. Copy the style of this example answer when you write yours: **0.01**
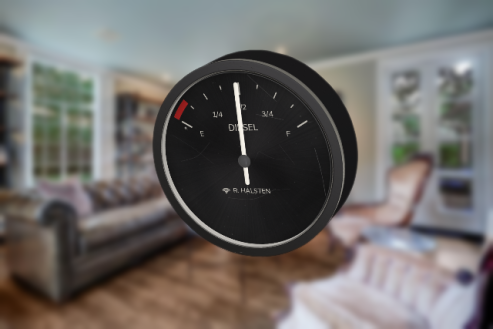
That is **0.5**
